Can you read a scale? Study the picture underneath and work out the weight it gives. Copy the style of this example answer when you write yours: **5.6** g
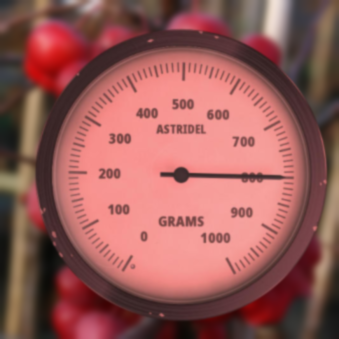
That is **800** g
